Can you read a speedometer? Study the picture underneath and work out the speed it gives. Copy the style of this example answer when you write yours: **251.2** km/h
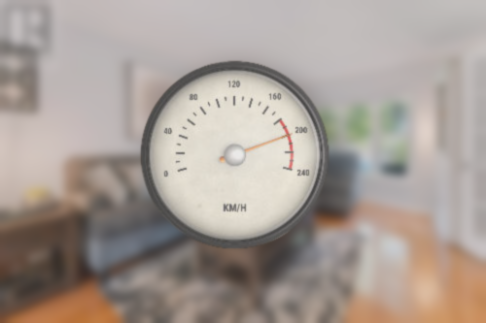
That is **200** km/h
